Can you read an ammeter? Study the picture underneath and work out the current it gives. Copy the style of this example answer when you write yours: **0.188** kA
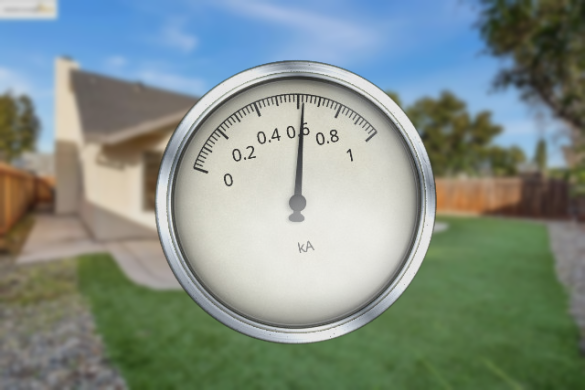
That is **0.62** kA
